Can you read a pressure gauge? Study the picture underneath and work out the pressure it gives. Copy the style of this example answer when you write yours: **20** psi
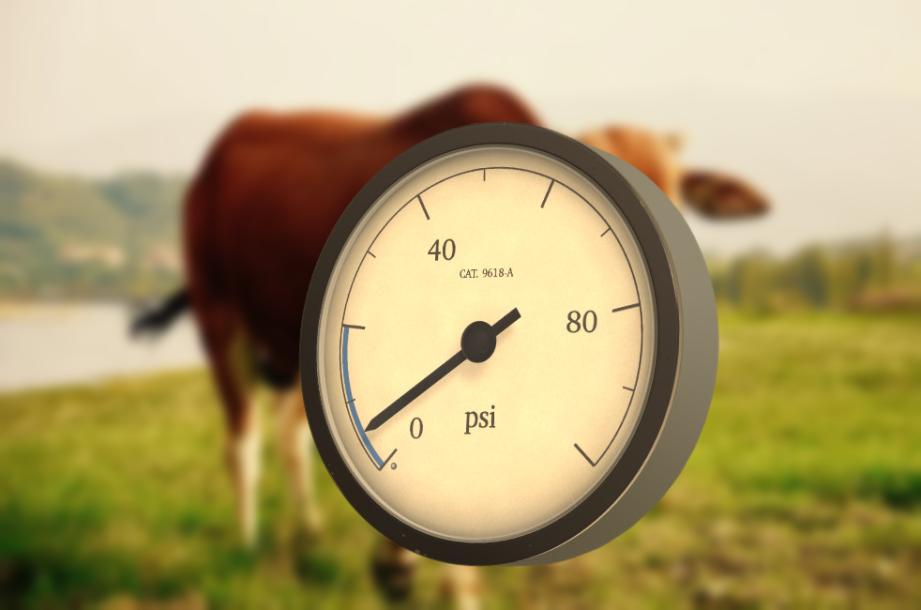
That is **5** psi
